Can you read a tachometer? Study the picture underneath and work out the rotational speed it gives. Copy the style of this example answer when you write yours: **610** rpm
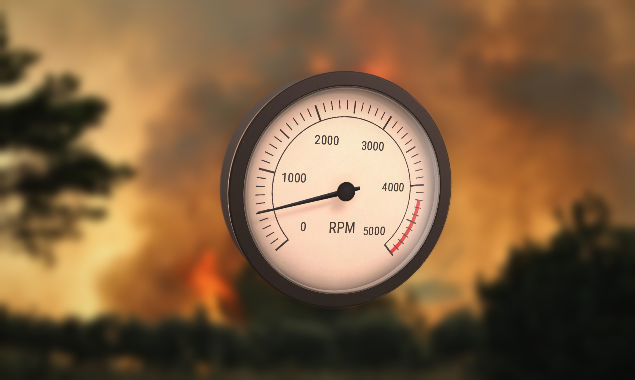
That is **500** rpm
